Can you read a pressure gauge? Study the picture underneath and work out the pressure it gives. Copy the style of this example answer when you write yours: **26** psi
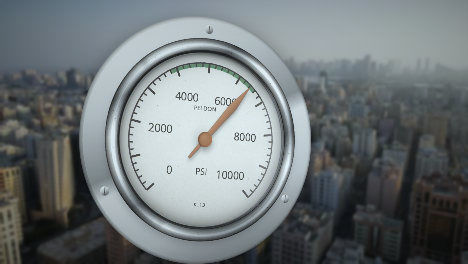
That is **6400** psi
